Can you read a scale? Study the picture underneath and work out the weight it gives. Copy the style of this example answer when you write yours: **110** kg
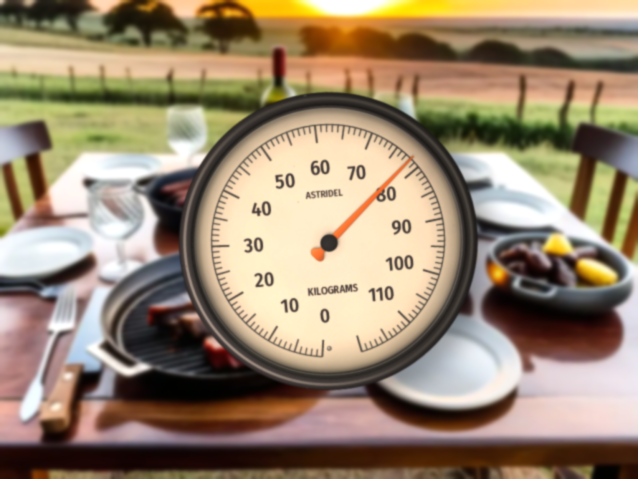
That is **78** kg
